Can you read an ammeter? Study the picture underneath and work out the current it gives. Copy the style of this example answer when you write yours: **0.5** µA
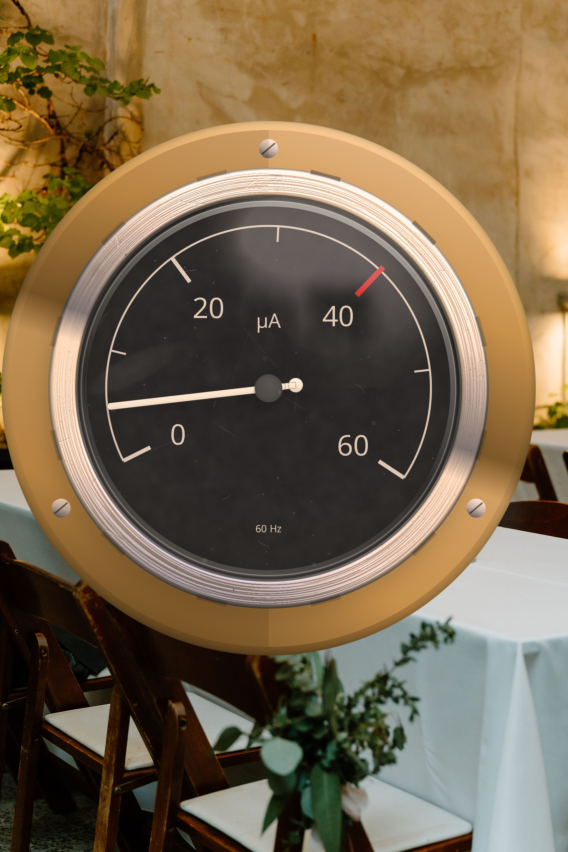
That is **5** µA
